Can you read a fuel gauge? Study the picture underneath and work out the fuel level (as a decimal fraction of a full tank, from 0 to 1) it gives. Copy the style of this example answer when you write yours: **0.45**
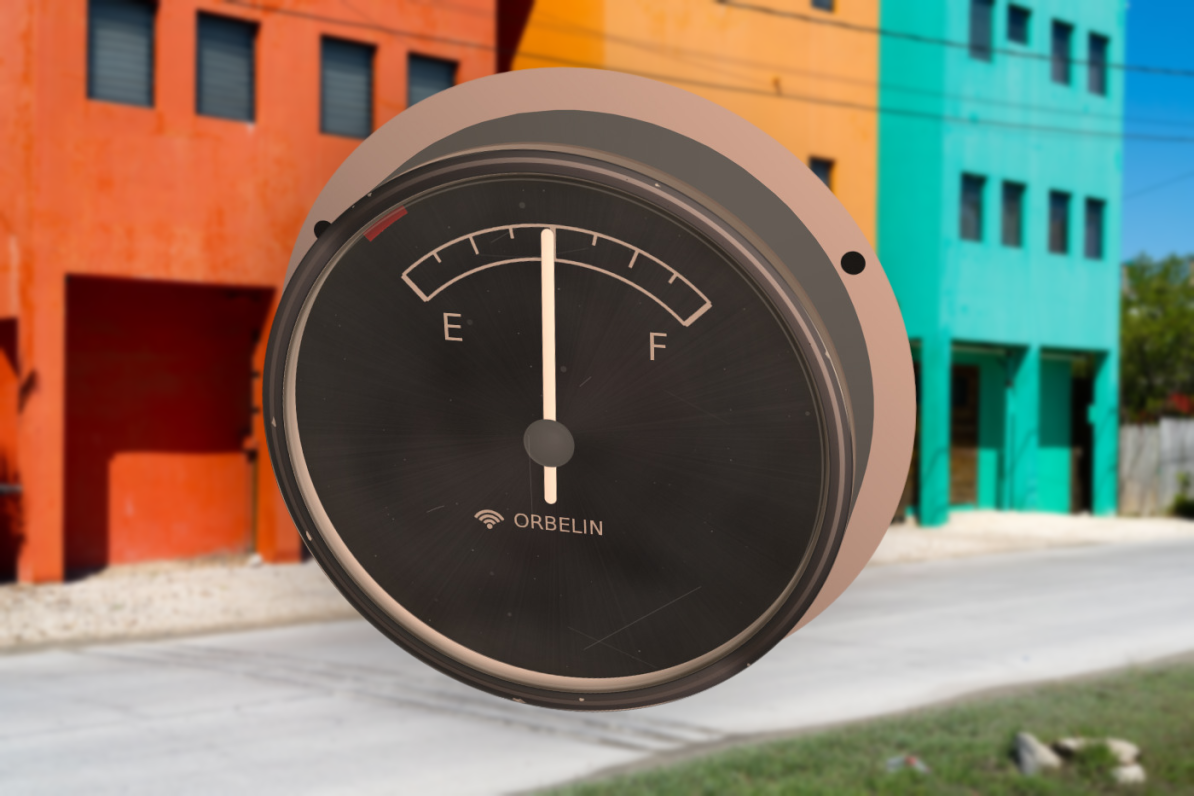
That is **0.5**
